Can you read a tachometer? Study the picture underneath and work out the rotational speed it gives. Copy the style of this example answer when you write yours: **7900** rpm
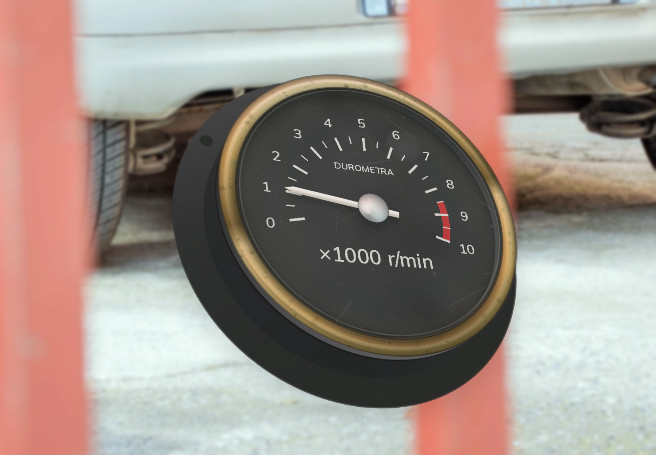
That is **1000** rpm
